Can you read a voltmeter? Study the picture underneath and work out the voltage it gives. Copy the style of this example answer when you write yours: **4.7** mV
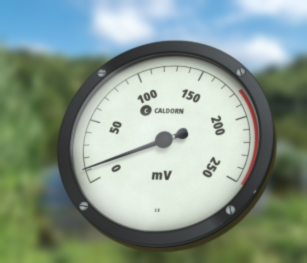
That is **10** mV
